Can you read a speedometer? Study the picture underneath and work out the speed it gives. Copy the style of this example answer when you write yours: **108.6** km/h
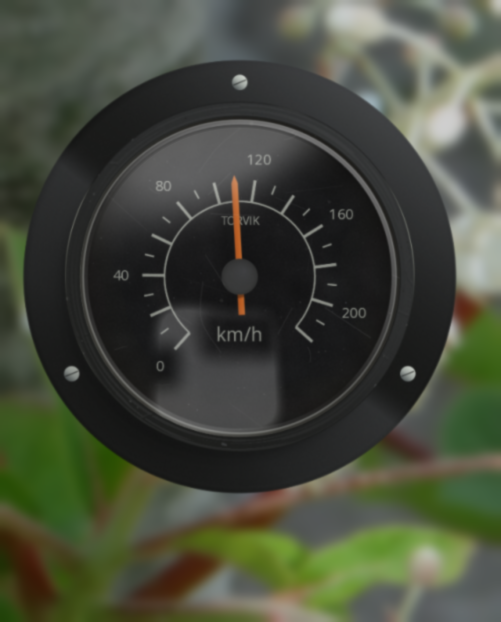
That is **110** km/h
